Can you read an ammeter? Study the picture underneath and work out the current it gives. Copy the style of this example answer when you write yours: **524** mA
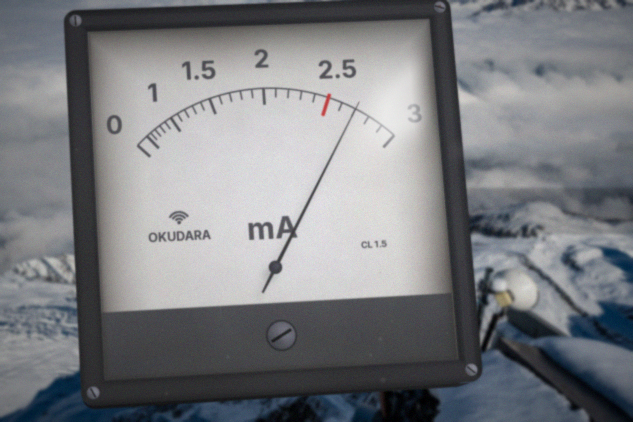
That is **2.7** mA
